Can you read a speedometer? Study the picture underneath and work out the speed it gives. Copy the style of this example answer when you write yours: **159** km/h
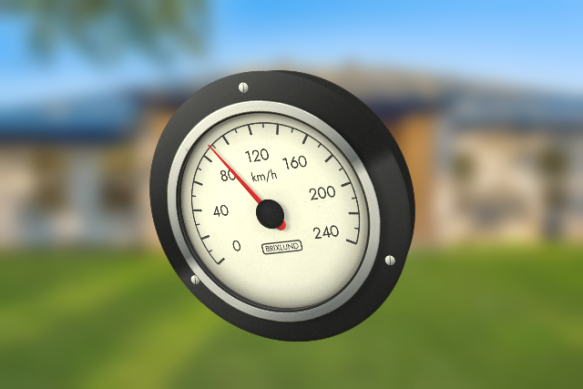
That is **90** km/h
